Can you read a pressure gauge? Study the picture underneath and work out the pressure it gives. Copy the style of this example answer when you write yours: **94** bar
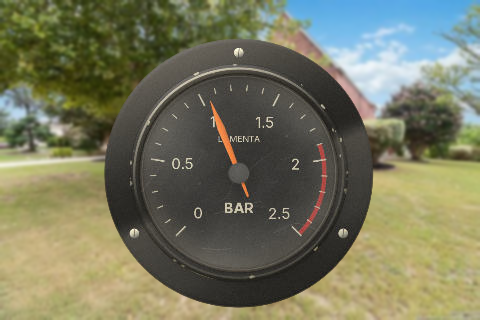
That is **1.05** bar
